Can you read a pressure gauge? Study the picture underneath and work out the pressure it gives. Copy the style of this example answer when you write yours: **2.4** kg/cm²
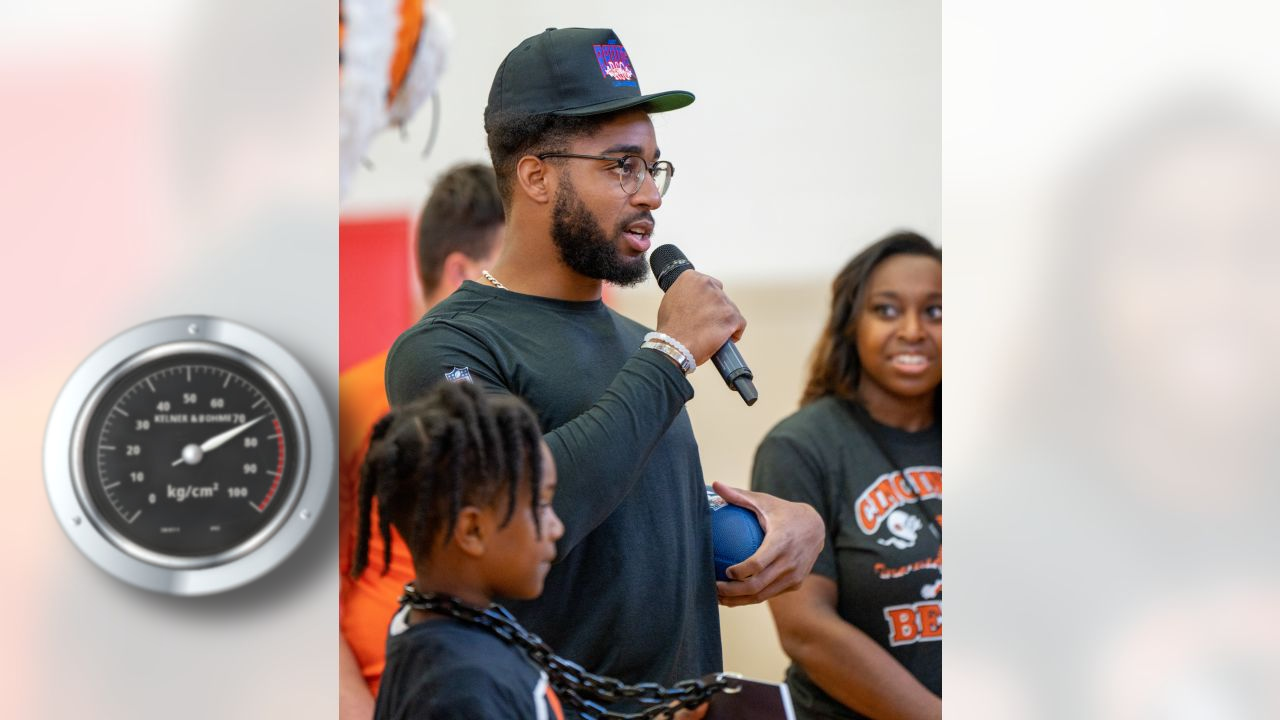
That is **74** kg/cm²
